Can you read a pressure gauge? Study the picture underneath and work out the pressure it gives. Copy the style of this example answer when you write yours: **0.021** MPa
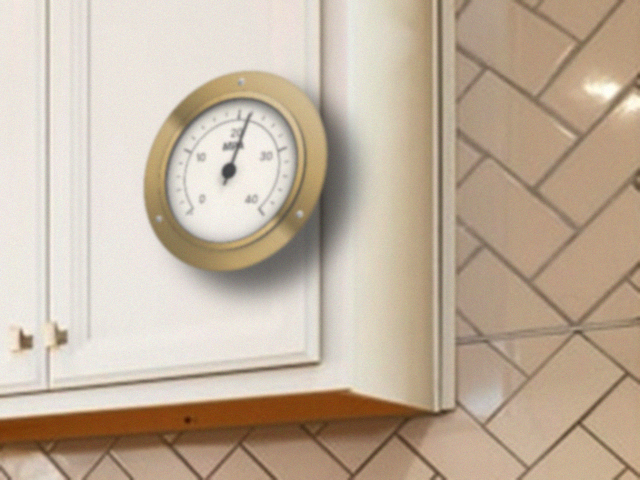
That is **22** MPa
